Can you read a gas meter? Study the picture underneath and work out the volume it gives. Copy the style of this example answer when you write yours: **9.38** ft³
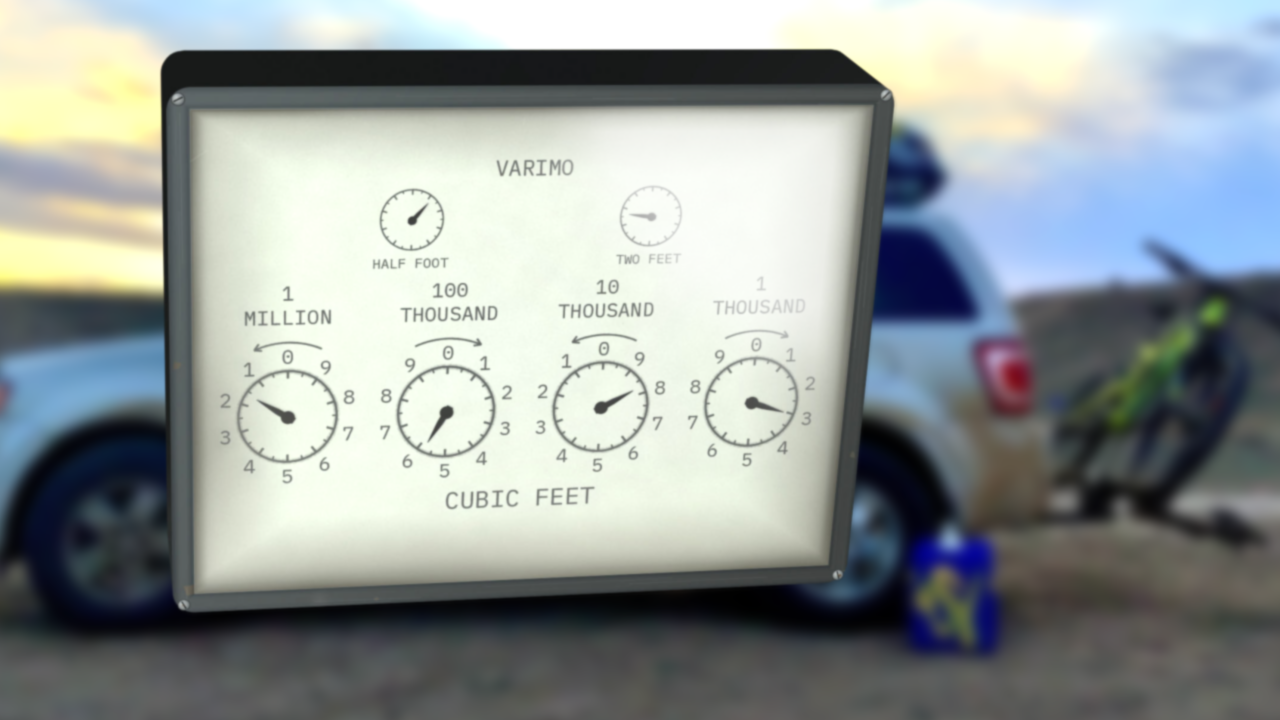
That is **158300** ft³
